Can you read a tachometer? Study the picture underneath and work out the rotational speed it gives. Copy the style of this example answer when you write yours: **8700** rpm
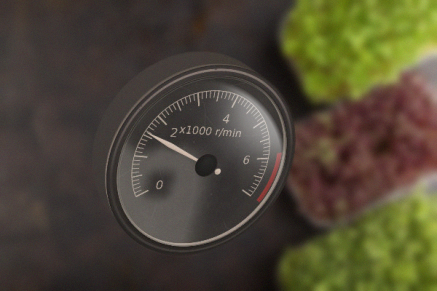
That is **1600** rpm
